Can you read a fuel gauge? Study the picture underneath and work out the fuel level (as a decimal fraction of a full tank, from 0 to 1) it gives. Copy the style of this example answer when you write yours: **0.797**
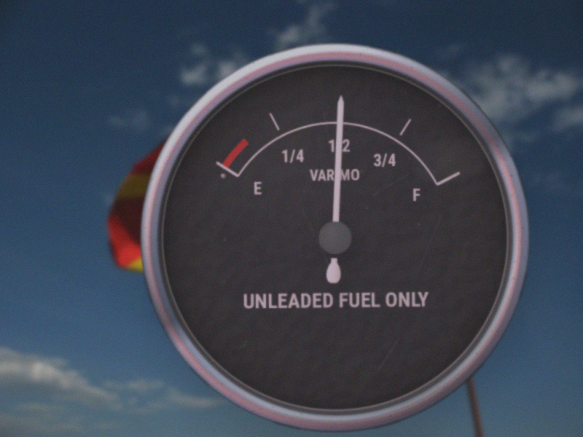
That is **0.5**
